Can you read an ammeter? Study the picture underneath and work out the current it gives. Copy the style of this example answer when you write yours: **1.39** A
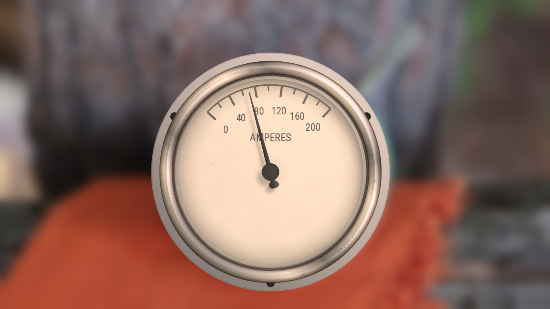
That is **70** A
